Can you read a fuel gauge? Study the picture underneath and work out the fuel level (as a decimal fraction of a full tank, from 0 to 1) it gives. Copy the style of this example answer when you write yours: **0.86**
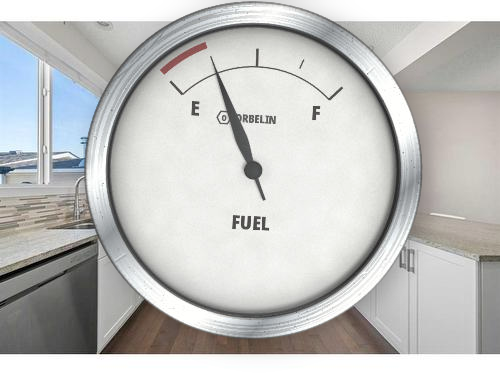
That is **0.25**
